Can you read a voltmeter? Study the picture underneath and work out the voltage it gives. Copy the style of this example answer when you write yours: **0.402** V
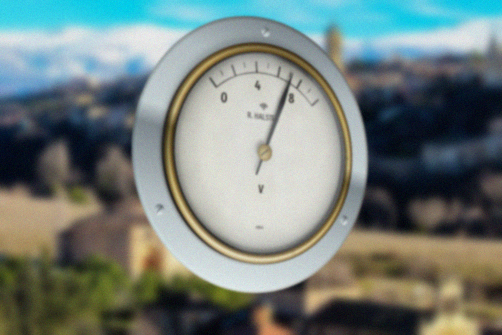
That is **7** V
